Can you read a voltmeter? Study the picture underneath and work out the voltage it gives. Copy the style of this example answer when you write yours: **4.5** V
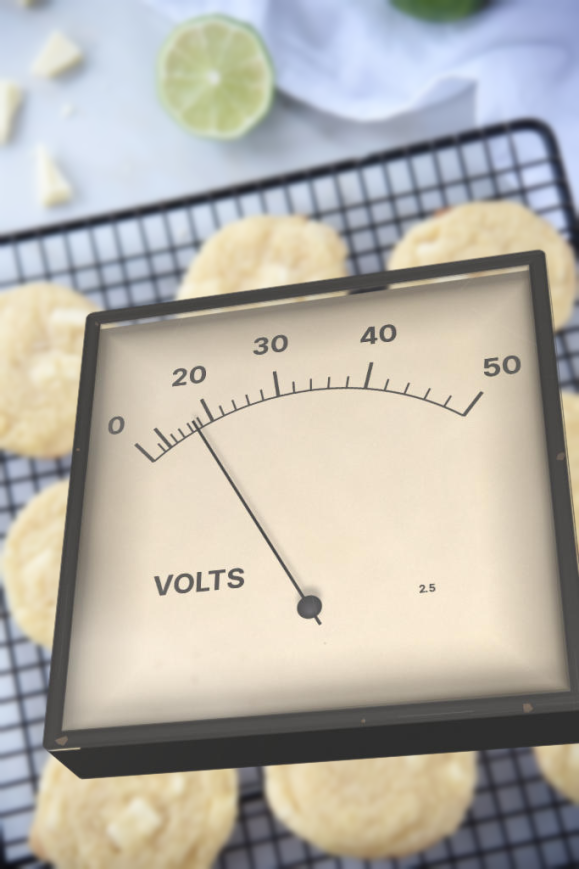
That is **17** V
